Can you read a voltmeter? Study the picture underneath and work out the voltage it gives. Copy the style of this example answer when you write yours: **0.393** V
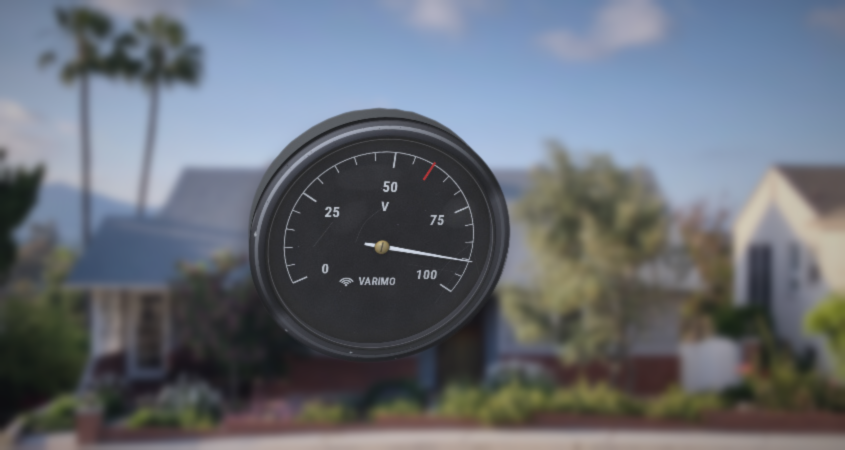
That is **90** V
